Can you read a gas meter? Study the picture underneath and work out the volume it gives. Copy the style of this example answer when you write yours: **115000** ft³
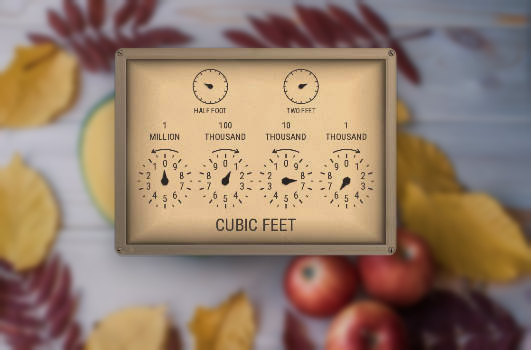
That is **7600** ft³
